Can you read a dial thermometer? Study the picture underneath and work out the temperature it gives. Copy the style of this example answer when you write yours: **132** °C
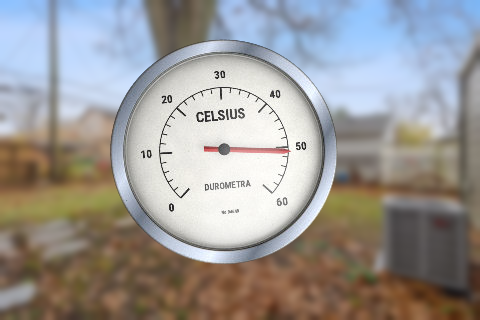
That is **51** °C
